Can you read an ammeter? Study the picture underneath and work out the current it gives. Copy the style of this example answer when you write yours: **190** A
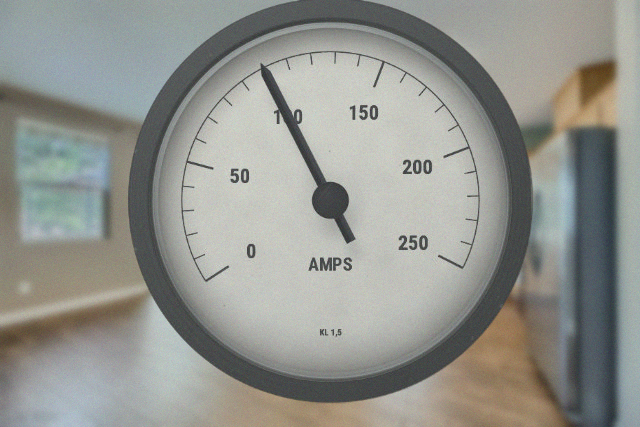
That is **100** A
